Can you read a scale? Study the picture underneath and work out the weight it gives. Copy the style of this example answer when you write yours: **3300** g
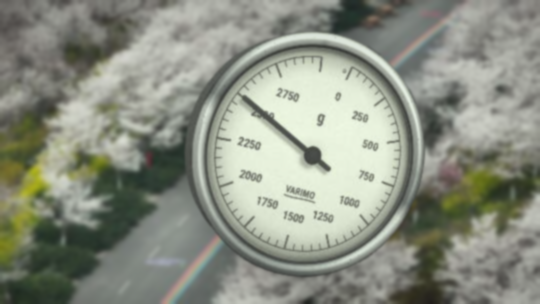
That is **2500** g
